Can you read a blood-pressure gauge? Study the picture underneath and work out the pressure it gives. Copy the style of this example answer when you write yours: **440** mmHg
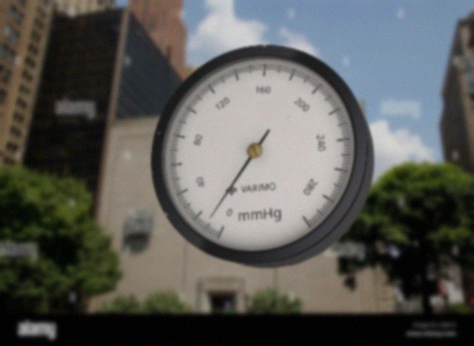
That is **10** mmHg
